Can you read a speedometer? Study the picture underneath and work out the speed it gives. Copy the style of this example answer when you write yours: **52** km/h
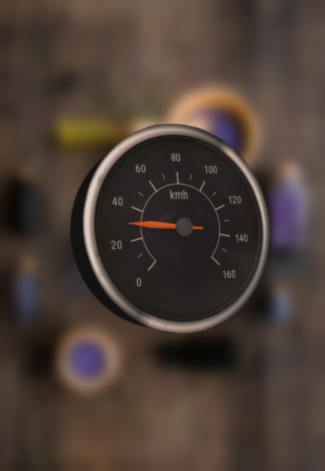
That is **30** km/h
